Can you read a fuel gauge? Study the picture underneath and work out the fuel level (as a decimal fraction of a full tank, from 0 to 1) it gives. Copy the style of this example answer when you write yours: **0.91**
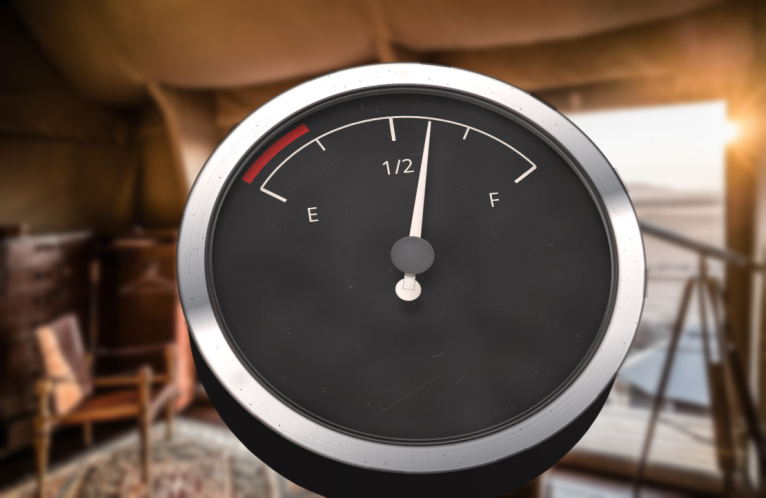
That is **0.625**
